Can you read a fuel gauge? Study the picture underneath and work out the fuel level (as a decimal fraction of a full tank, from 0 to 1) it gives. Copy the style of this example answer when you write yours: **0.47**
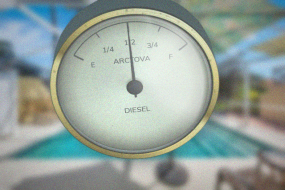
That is **0.5**
